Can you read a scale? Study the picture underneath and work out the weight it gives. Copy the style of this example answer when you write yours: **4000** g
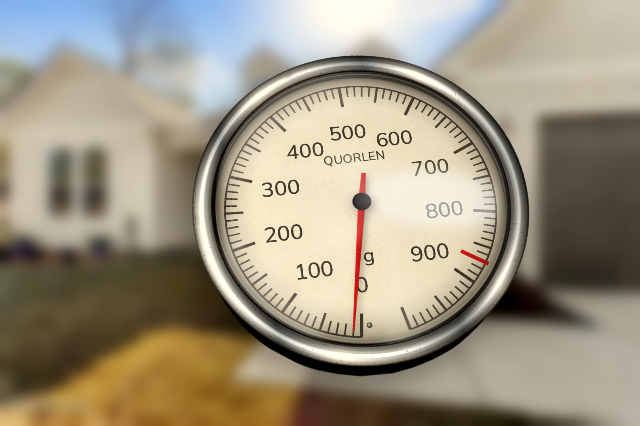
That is **10** g
